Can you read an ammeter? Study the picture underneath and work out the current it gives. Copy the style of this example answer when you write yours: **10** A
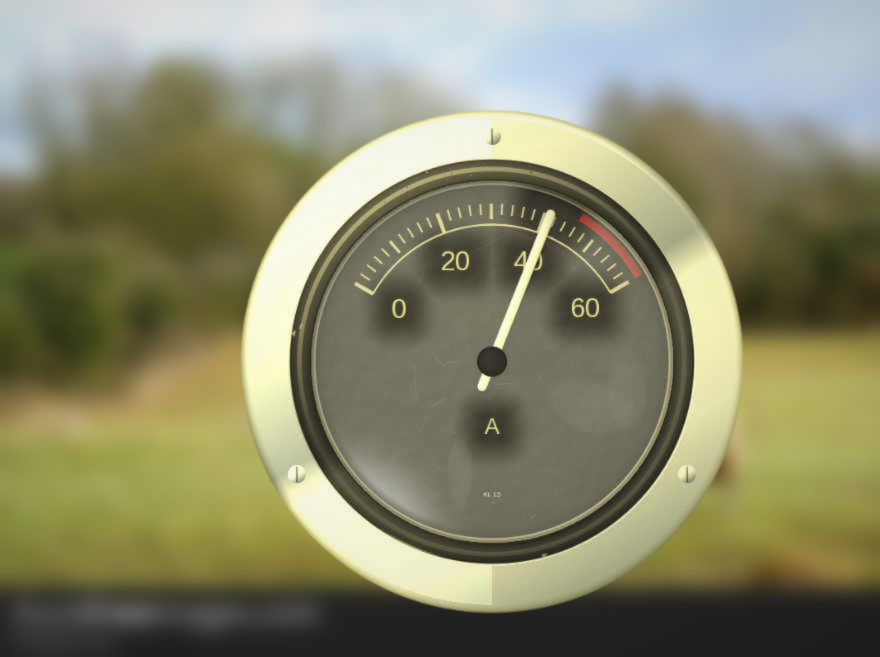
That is **41** A
